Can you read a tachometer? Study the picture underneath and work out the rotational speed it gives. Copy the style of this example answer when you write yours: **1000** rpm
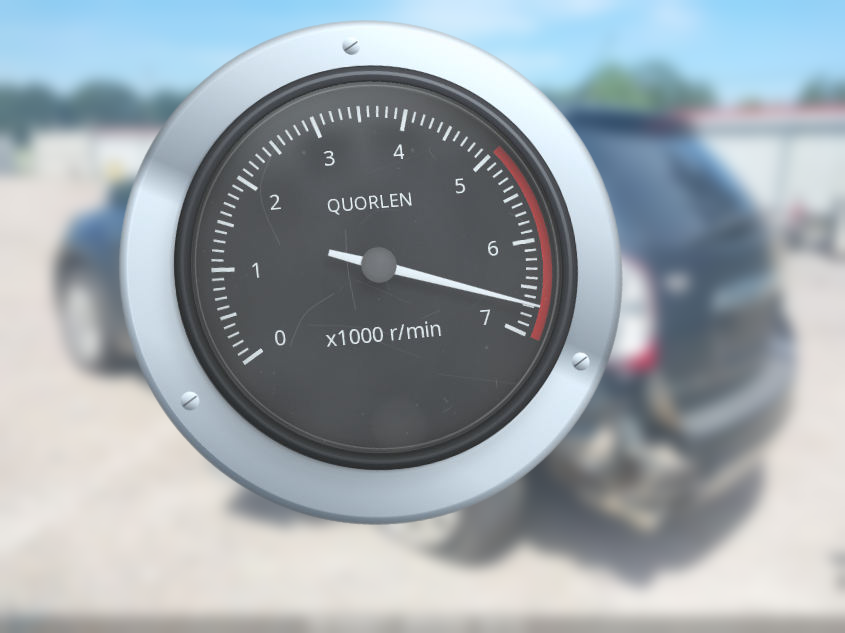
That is **6700** rpm
